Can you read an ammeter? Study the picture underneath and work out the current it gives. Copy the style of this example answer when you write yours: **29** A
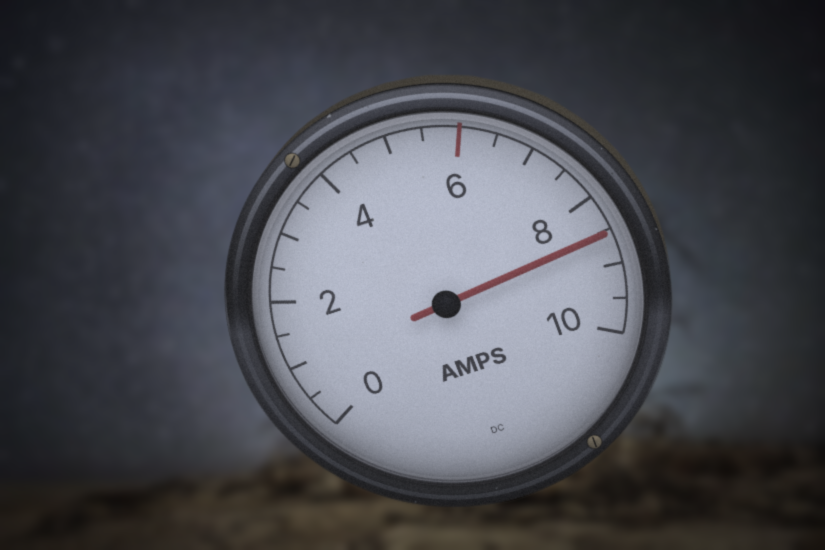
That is **8.5** A
